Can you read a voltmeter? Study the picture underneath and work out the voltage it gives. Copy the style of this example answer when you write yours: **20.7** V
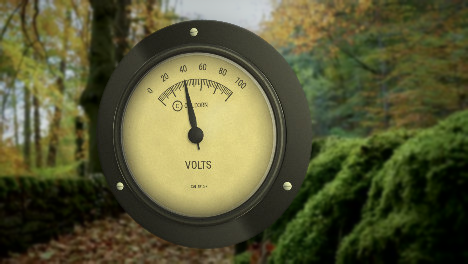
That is **40** V
